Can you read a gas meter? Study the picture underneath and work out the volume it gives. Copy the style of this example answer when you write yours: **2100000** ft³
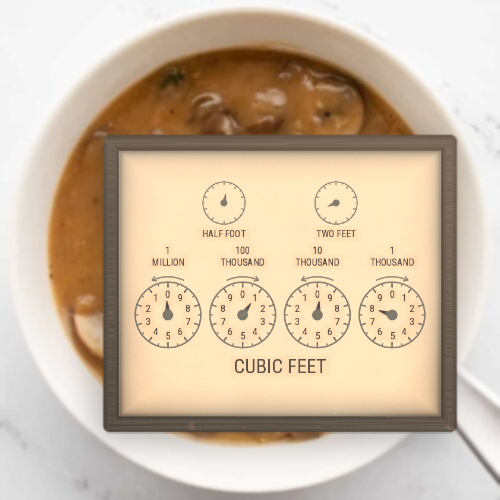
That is **9800** ft³
